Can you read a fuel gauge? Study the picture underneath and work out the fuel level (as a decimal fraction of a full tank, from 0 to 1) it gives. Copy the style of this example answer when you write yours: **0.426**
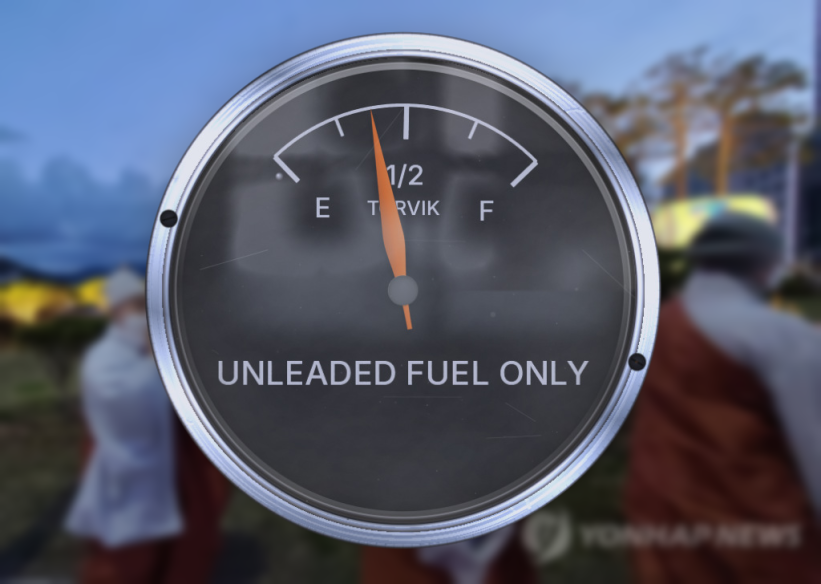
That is **0.375**
